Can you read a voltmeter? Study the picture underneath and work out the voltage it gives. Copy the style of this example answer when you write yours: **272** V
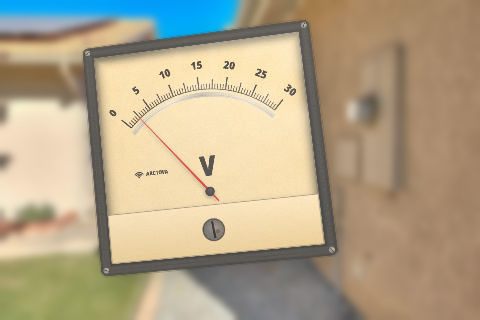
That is **2.5** V
